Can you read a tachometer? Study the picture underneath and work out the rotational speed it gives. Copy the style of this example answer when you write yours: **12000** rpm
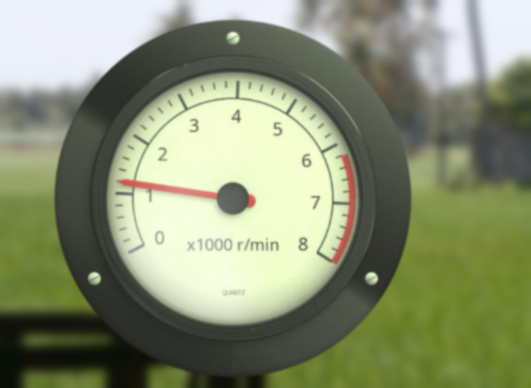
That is **1200** rpm
